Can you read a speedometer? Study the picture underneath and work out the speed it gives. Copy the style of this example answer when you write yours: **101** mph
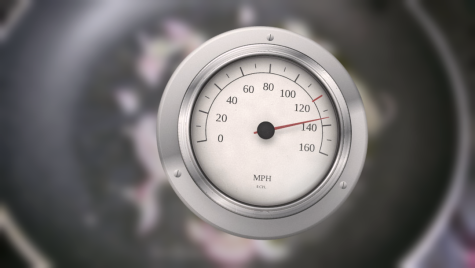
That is **135** mph
